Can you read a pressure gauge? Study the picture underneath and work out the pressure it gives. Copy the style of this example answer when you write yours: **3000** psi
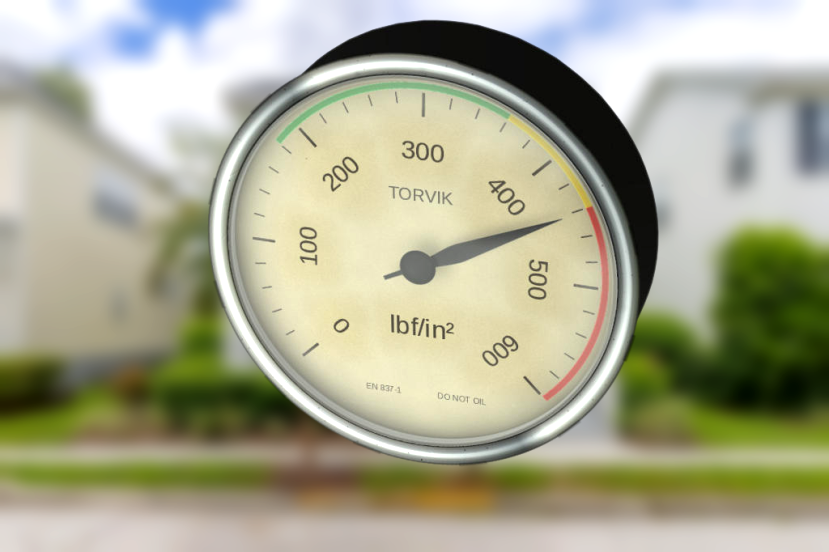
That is **440** psi
